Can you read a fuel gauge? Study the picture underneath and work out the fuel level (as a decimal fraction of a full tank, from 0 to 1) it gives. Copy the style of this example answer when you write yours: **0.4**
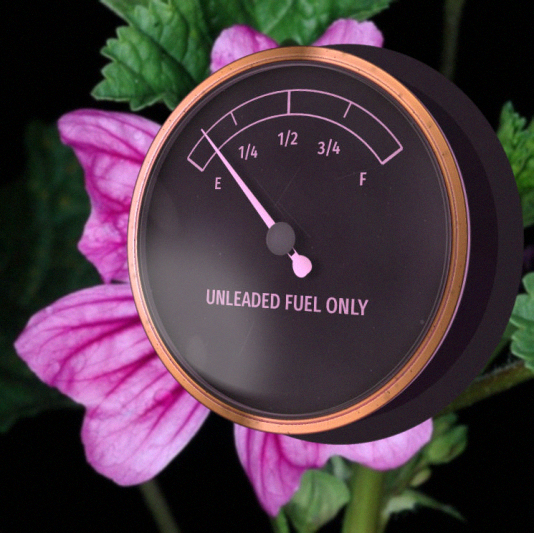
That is **0.125**
